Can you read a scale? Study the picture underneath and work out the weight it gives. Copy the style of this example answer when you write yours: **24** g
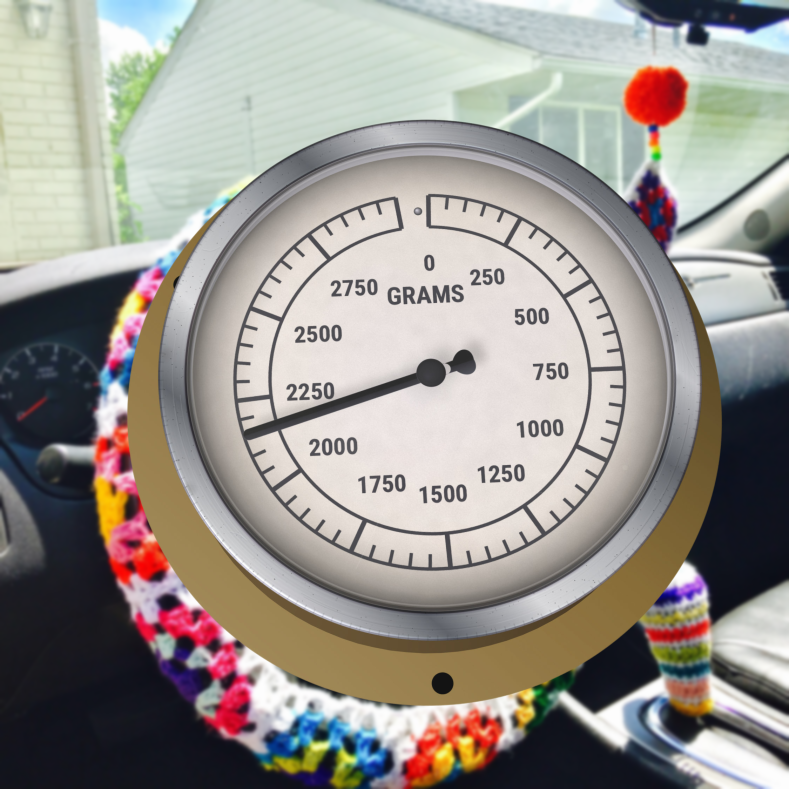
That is **2150** g
